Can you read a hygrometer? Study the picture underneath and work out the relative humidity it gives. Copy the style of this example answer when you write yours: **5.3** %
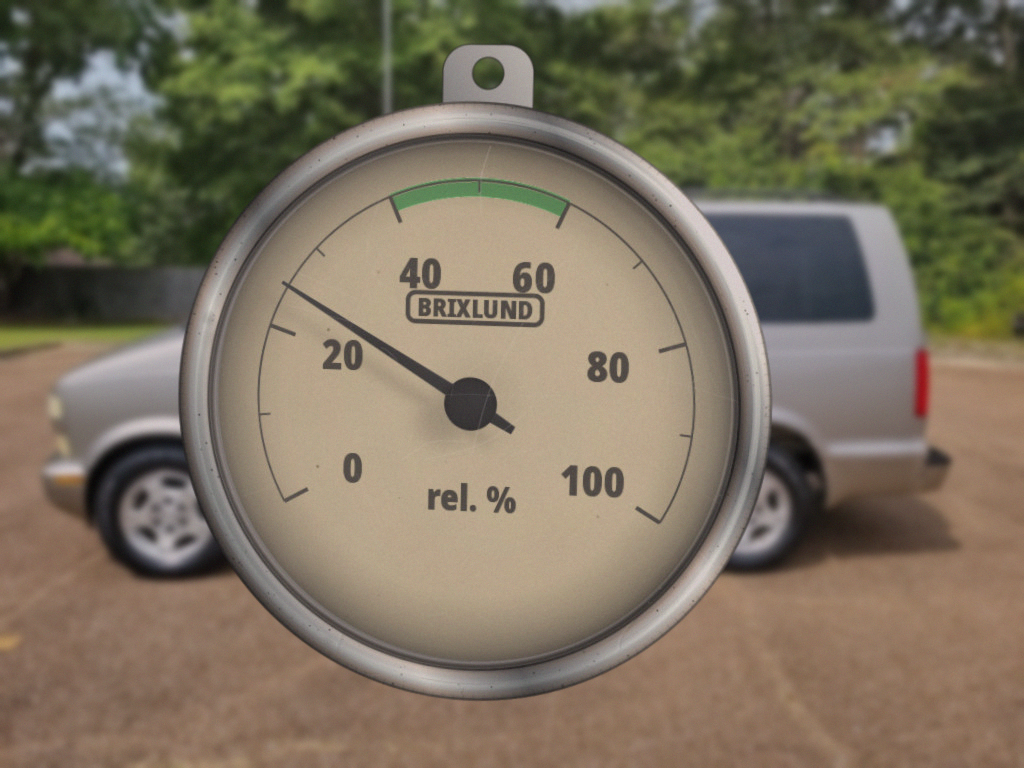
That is **25** %
